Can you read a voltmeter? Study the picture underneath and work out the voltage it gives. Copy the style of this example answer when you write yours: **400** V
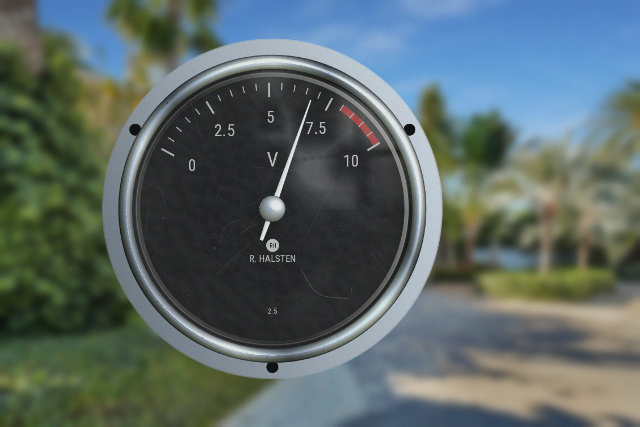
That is **6.75** V
